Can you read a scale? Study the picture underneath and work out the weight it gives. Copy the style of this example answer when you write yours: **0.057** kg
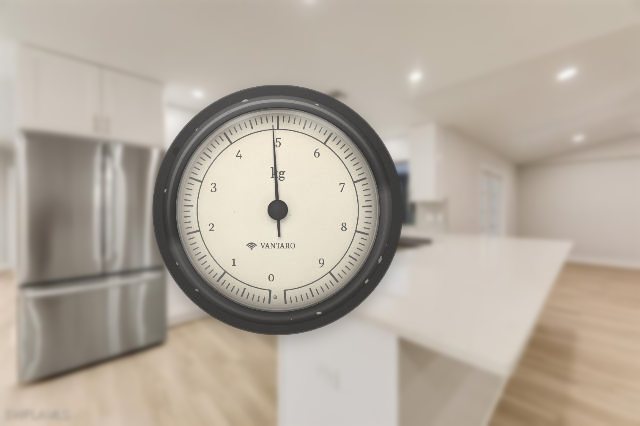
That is **4.9** kg
